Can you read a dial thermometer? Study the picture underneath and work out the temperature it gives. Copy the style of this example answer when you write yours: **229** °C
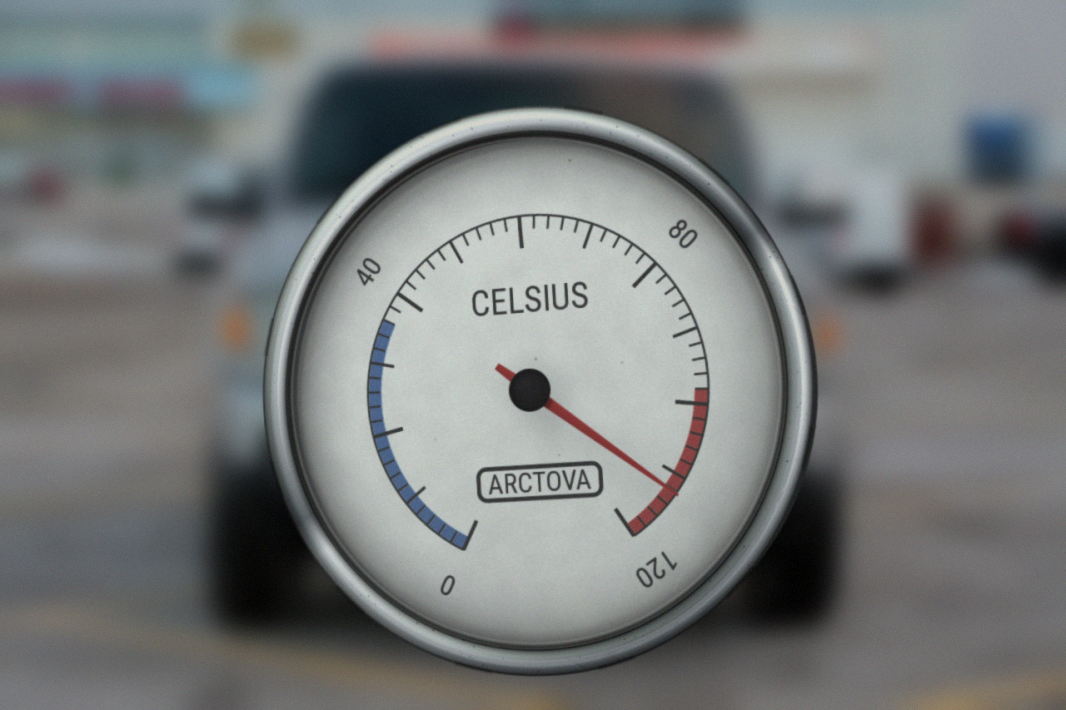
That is **112** °C
